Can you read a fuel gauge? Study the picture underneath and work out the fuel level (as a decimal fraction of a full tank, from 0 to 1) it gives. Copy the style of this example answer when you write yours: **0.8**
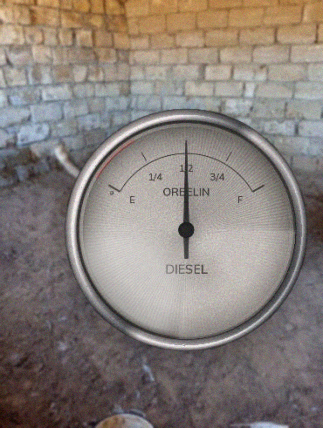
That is **0.5**
